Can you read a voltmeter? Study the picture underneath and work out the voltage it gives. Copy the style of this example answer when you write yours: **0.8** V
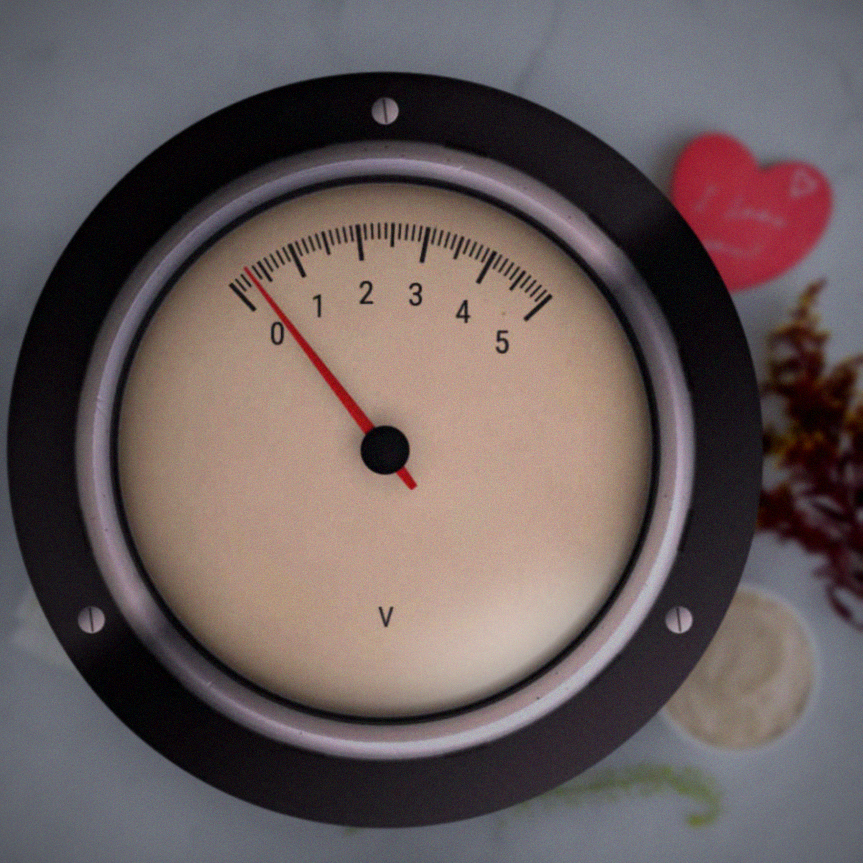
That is **0.3** V
